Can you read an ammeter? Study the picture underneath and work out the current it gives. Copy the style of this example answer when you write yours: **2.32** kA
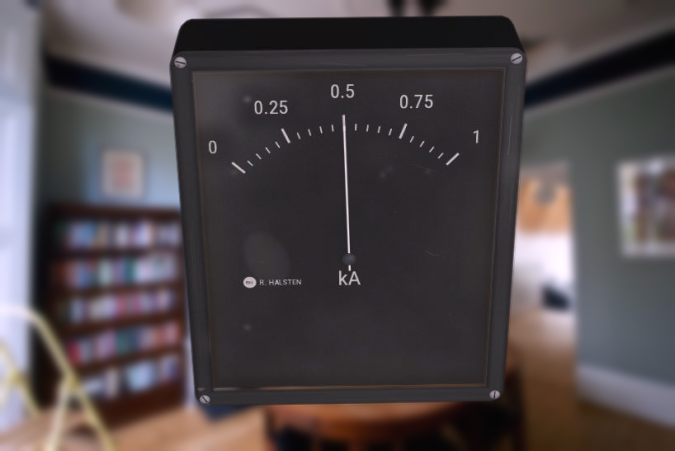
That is **0.5** kA
